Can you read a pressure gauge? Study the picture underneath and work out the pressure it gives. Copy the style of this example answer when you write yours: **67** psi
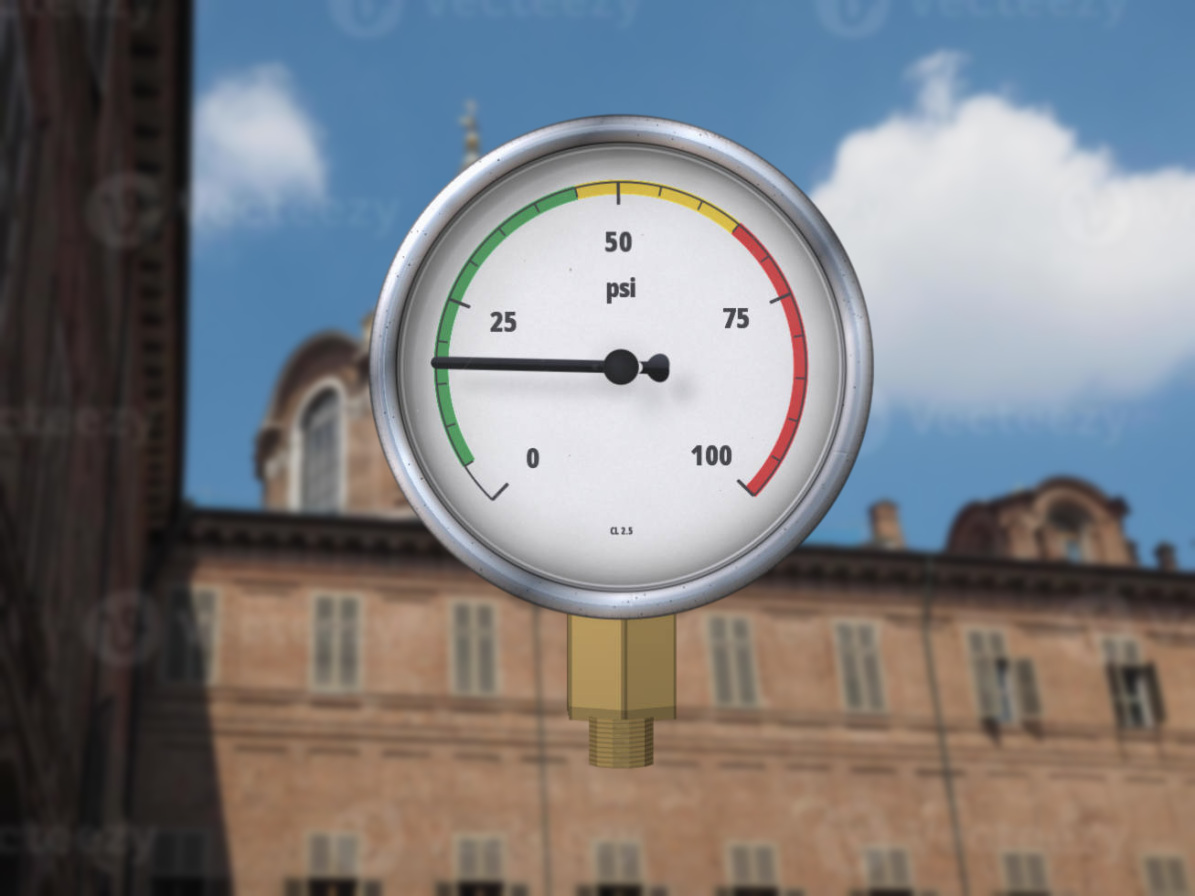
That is **17.5** psi
